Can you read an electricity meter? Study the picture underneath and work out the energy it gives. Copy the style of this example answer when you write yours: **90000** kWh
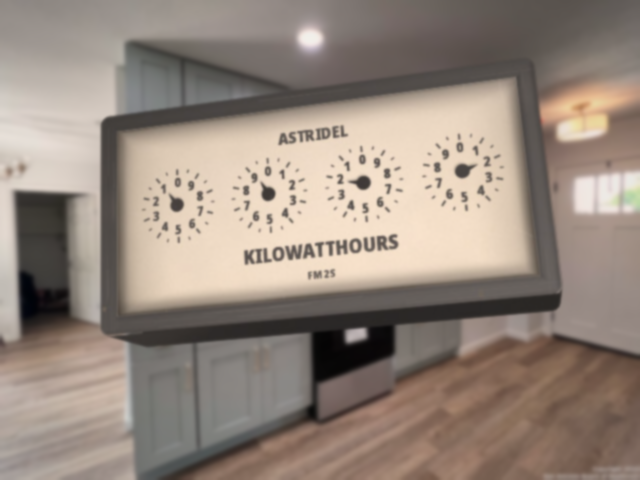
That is **922** kWh
